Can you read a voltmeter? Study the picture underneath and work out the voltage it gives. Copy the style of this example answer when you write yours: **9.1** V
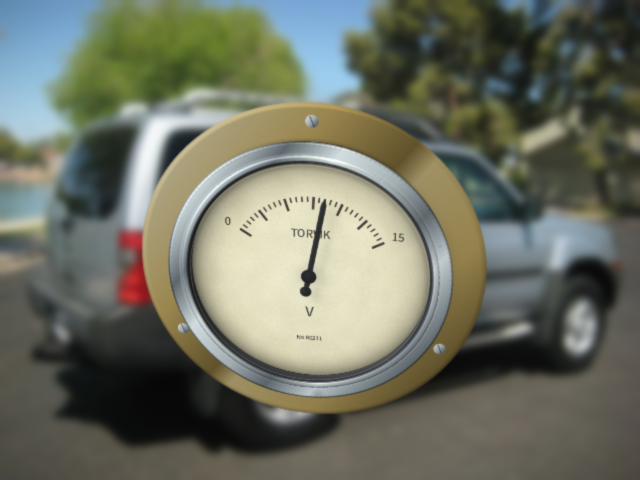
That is **8.5** V
